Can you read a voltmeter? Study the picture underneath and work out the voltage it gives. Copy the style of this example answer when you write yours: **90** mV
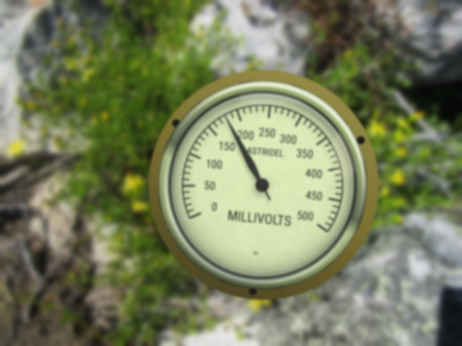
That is **180** mV
